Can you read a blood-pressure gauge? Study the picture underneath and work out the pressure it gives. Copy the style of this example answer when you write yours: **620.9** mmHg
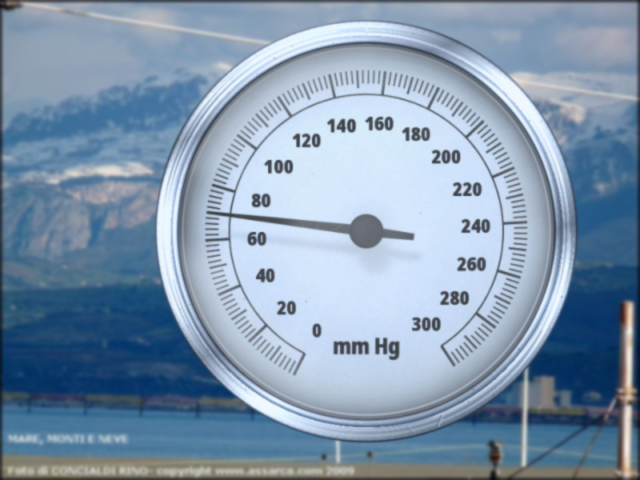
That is **70** mmHg
